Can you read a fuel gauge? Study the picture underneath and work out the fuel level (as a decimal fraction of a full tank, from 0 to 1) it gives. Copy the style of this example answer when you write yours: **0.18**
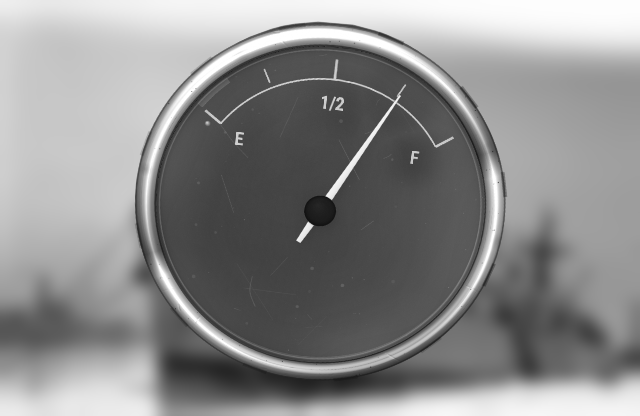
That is **0.75**
